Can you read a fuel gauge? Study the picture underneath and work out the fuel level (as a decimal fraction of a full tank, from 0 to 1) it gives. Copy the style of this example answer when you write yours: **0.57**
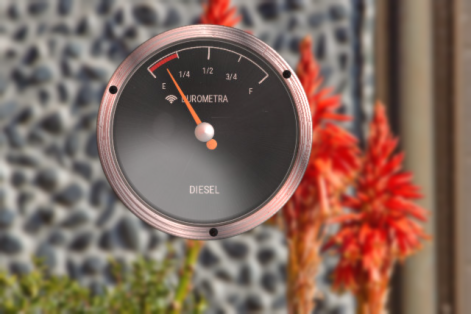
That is **0.125**
